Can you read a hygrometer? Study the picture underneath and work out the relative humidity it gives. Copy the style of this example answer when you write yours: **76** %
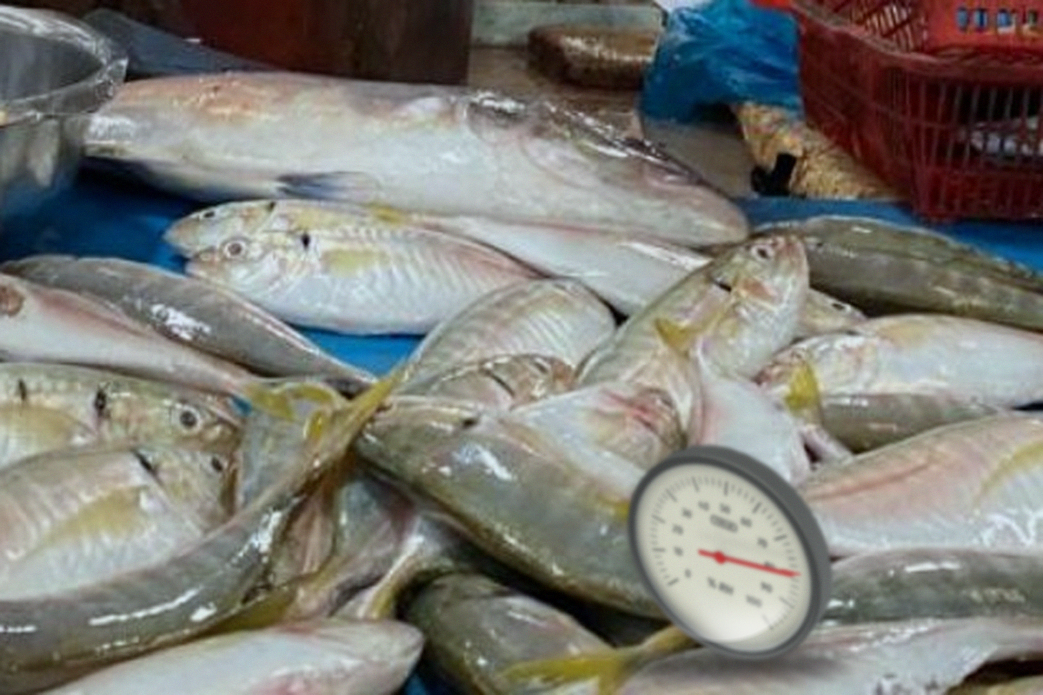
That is **80** %
